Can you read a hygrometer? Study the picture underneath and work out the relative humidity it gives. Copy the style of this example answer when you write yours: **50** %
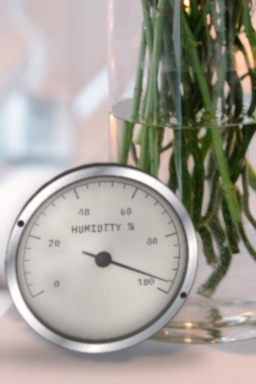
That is **96** %
